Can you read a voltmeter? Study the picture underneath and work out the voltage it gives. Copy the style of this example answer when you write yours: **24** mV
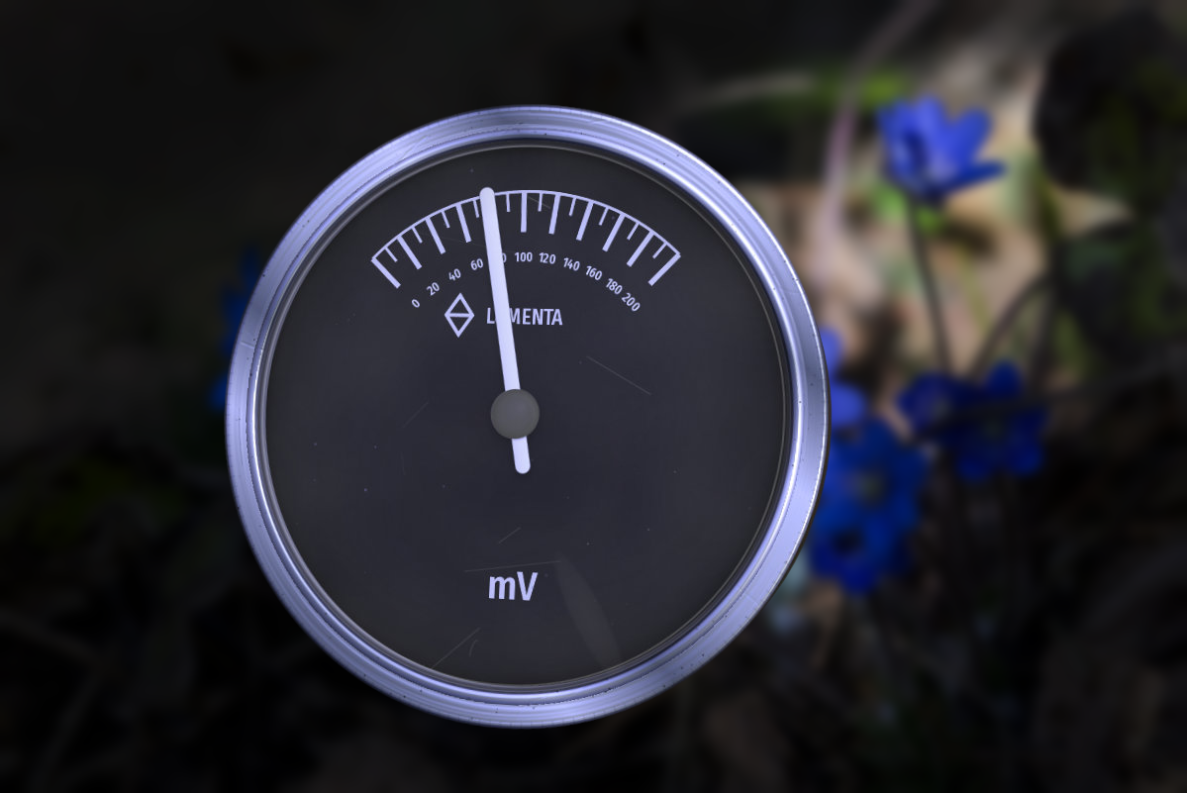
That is **80** mV
